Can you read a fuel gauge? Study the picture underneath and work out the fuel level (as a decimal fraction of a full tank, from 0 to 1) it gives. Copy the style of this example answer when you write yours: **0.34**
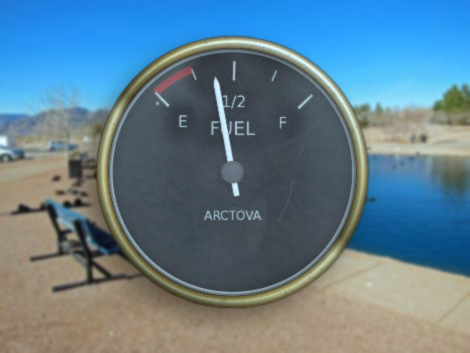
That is **0.375**
